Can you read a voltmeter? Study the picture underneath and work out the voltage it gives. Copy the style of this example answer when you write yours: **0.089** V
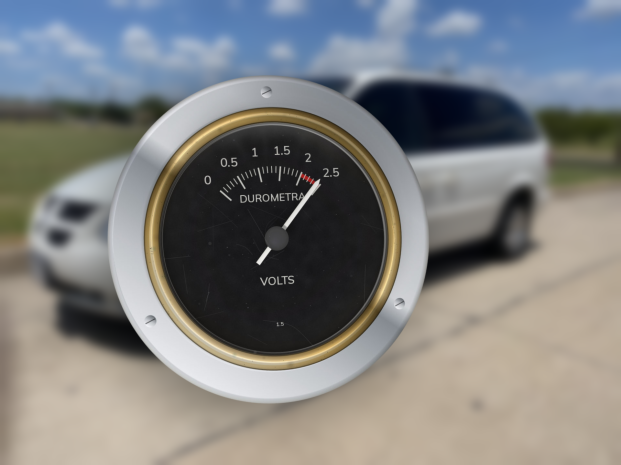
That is **2.4** V
